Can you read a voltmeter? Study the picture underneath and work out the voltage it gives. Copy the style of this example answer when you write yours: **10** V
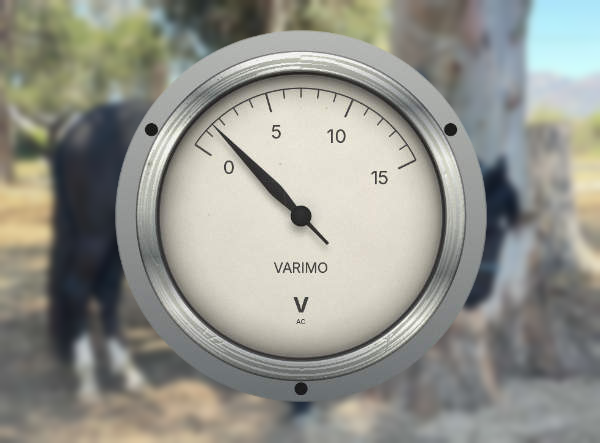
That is **1.5** V
